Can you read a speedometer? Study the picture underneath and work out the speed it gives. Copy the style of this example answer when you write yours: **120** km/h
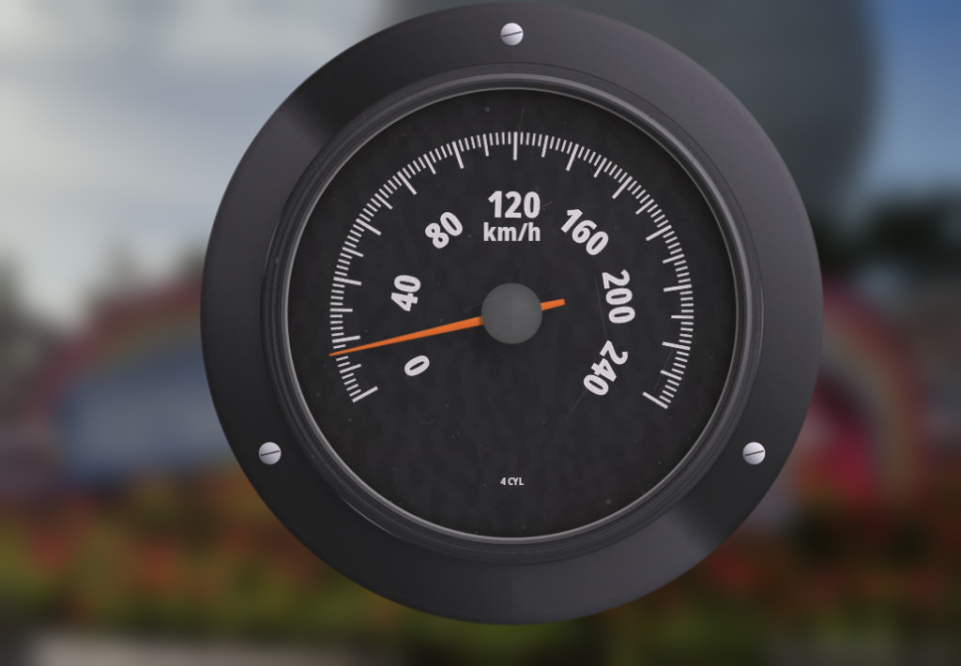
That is **16** km/h
